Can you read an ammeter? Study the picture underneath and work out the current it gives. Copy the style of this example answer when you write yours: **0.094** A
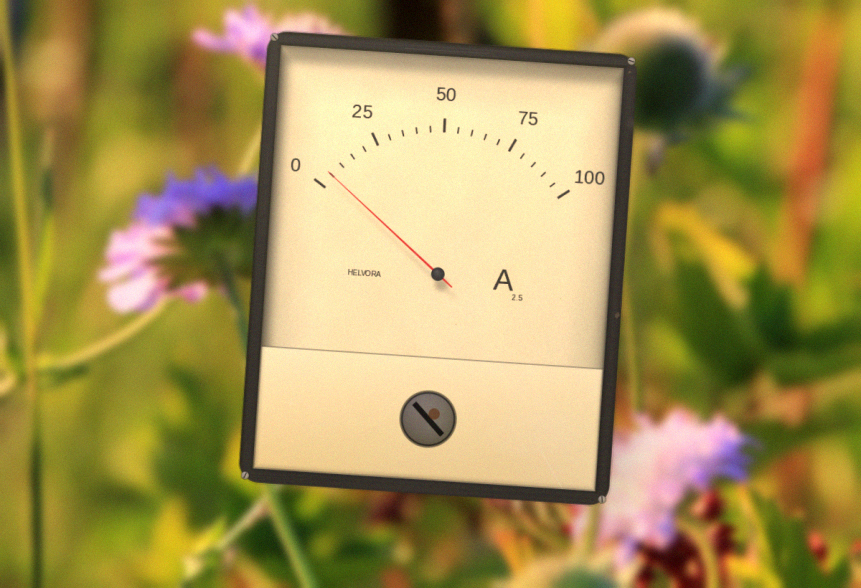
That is **5** A
